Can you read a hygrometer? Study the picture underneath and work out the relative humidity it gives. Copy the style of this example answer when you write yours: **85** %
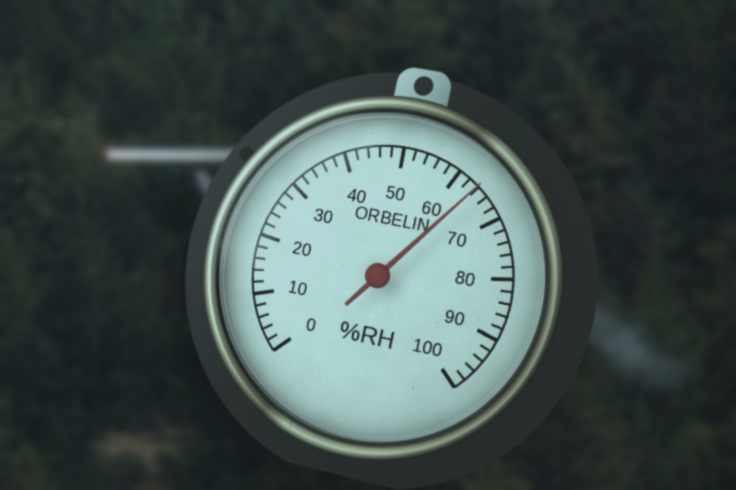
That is **64** %
